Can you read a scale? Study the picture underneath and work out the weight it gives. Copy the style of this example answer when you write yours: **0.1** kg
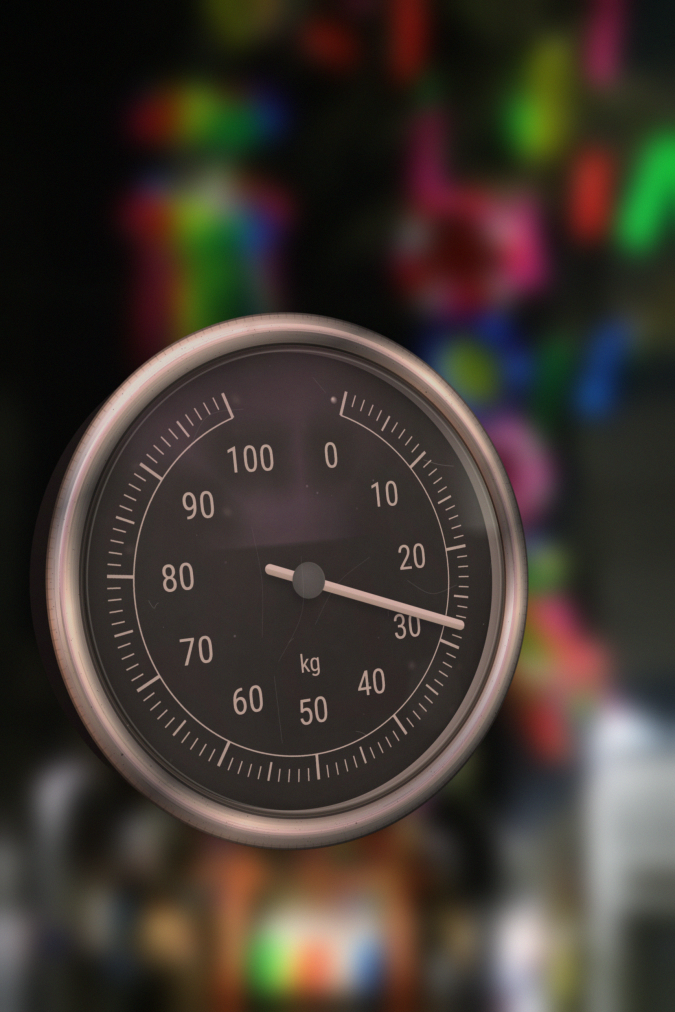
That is **28** kg
